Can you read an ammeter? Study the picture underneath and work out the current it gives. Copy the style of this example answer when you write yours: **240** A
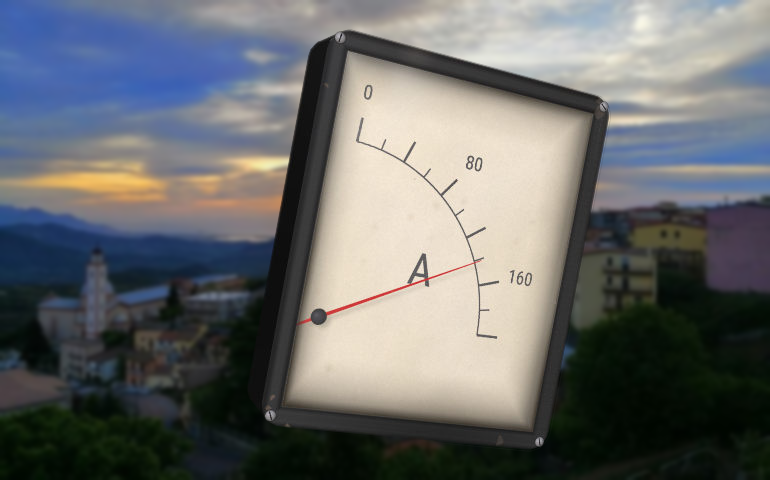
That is **140** A
